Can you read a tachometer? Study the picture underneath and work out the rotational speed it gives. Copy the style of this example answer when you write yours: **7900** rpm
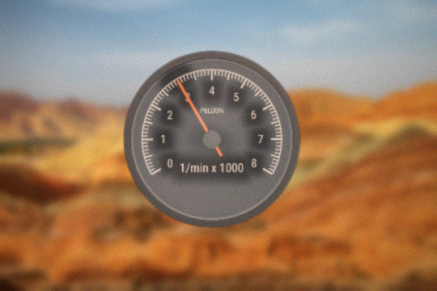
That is **3000** rpm
